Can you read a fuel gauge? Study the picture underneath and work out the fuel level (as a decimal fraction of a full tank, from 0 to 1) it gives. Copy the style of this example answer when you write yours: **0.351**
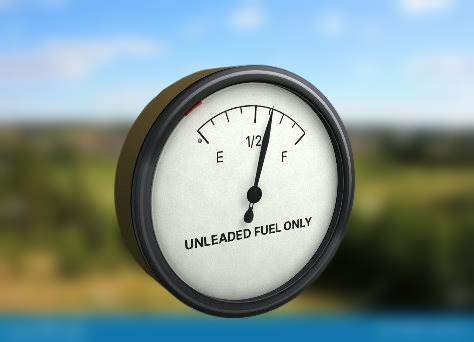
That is **0.625**
